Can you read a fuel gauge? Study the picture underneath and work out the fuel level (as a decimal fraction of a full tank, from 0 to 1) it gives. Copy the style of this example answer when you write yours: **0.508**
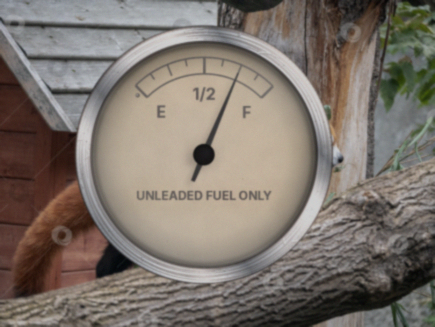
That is **0.75**
